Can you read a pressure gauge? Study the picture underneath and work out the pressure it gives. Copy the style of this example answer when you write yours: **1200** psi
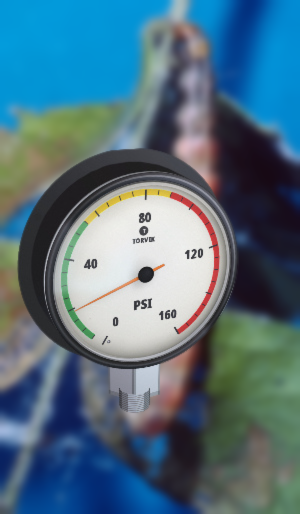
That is **20** psi
